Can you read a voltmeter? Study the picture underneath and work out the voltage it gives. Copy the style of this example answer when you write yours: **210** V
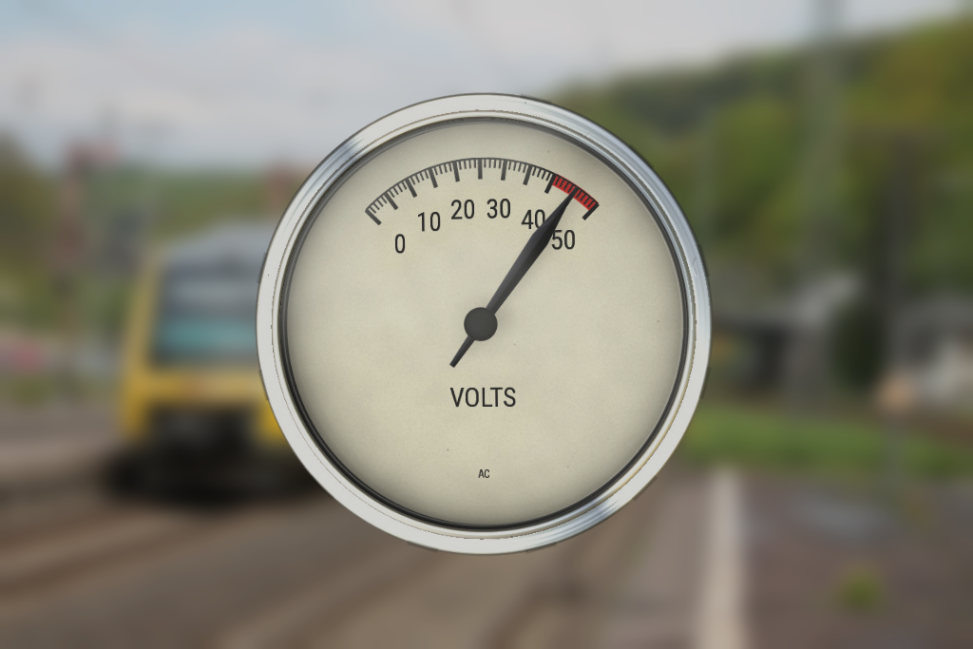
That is **45** V
